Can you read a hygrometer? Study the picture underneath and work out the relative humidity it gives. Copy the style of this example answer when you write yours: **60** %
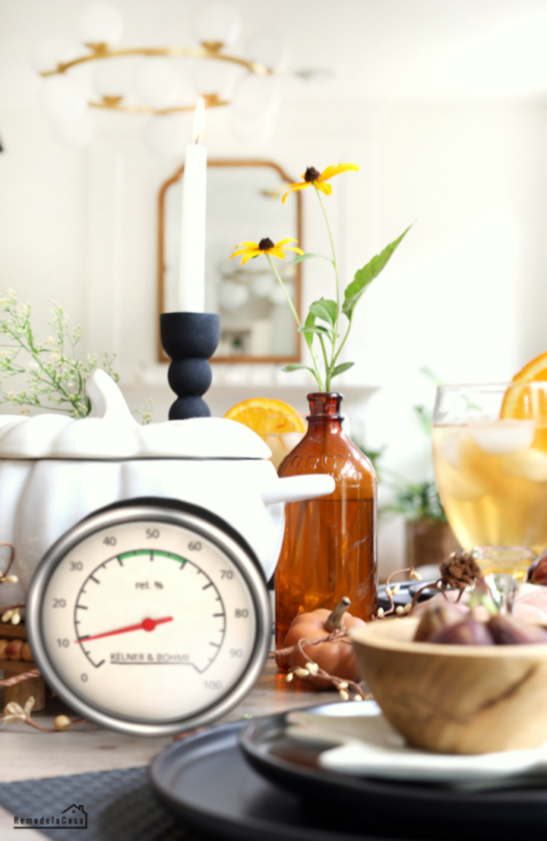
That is **10** %
